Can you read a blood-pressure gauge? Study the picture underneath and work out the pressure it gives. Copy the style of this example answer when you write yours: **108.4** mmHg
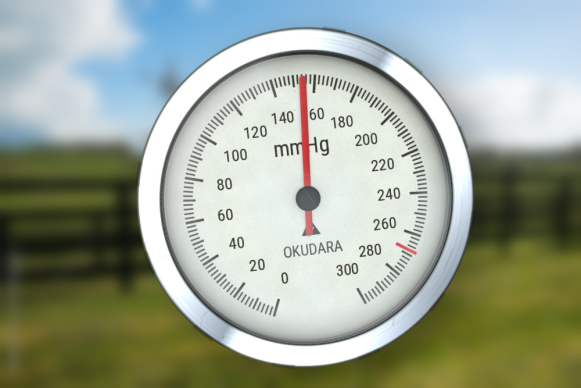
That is **154** mmHg
